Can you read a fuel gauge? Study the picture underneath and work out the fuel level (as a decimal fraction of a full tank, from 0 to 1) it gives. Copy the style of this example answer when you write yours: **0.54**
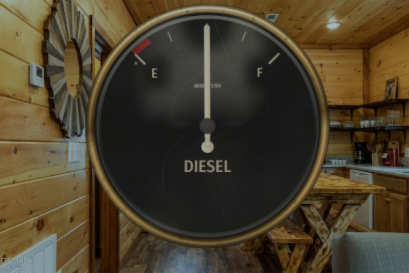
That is **0.5**
